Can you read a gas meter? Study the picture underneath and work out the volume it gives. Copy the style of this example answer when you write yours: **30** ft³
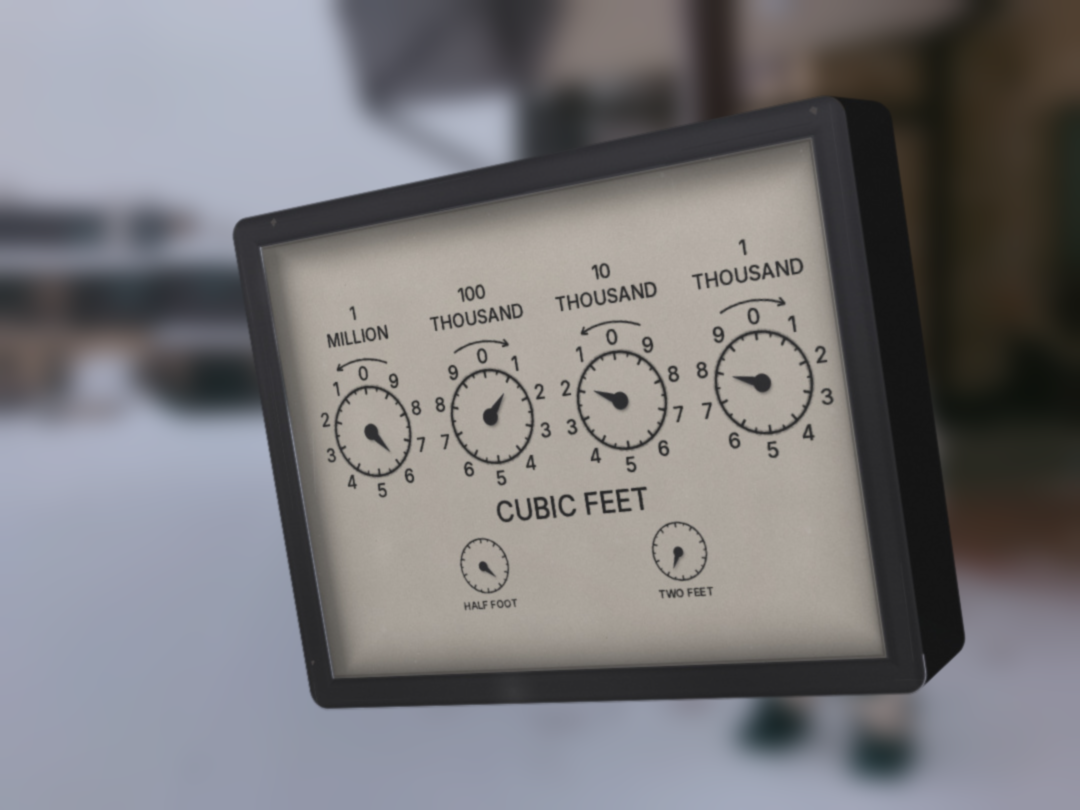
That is **611800** ft³
